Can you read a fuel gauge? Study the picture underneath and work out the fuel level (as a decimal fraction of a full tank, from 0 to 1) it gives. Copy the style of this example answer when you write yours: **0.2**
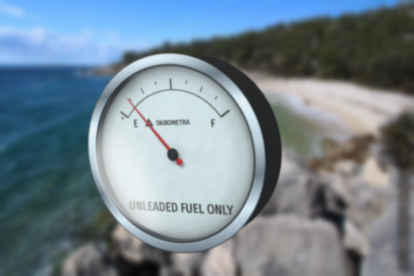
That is **0.125**
